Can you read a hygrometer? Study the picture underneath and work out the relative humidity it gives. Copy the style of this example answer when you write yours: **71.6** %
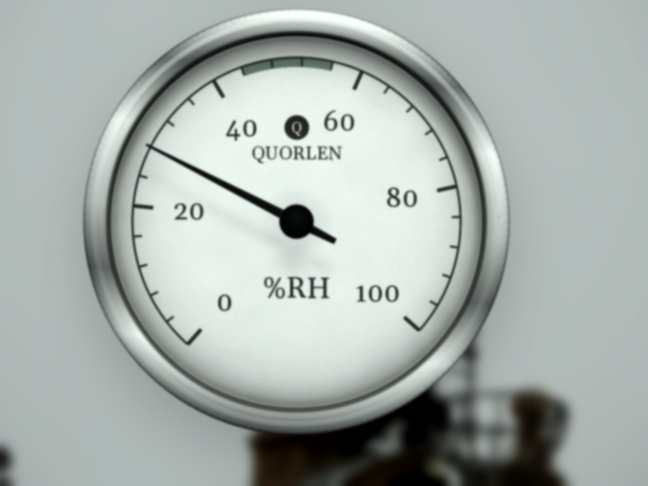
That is **28** %
